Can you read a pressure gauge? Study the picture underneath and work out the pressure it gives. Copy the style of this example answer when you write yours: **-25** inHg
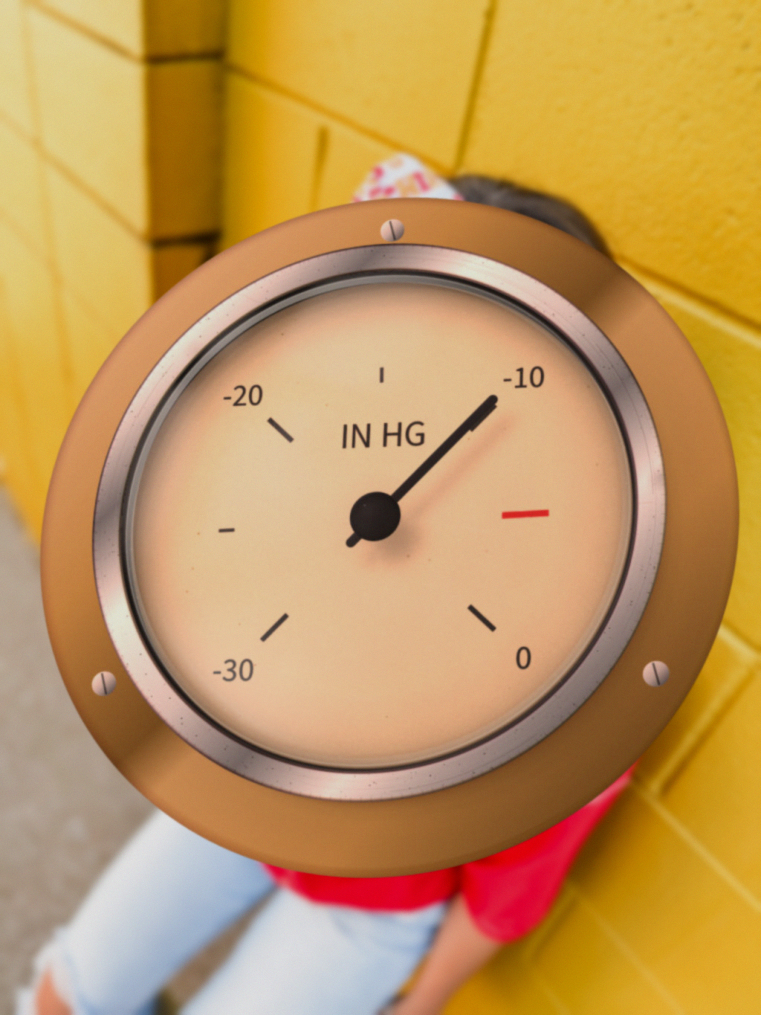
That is **-10** inHg
